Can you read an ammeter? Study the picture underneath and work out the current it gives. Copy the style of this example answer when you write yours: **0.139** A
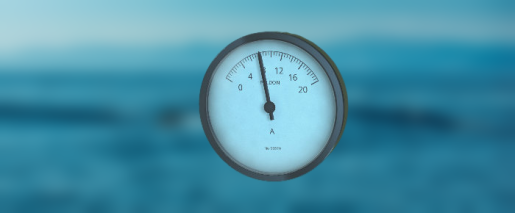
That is **8** A
